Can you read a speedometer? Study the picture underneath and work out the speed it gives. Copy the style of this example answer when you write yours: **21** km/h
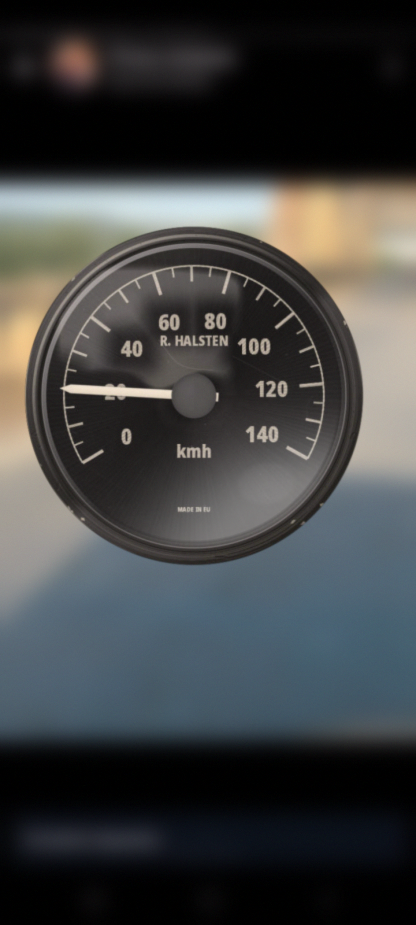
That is **20** km/h
